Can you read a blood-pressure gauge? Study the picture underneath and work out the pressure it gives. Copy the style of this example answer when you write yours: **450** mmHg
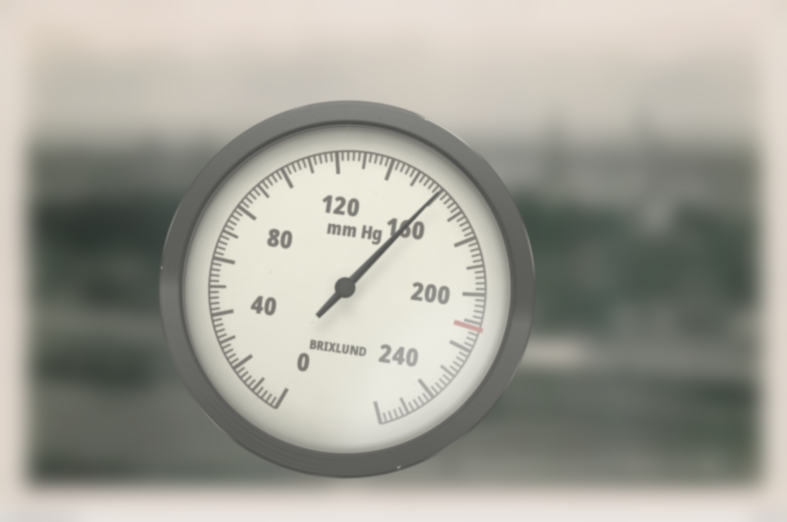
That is **160** mmHg
